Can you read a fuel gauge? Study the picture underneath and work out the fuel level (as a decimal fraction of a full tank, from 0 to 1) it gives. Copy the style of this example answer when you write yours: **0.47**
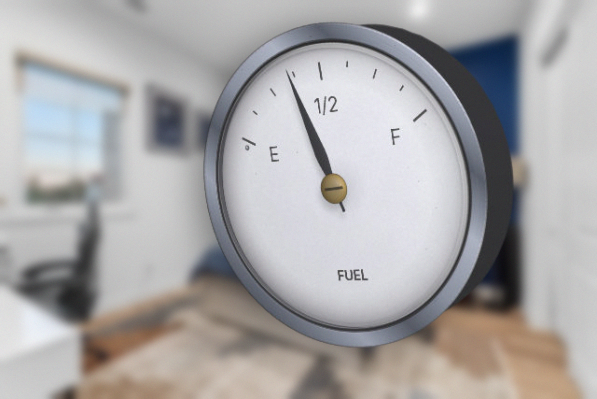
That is **0.375**
